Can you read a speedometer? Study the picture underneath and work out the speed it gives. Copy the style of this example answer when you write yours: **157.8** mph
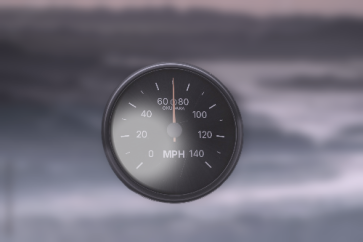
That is **70** mph
